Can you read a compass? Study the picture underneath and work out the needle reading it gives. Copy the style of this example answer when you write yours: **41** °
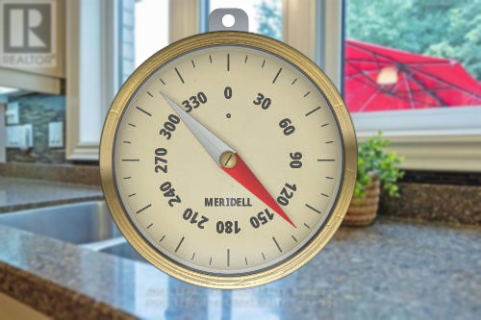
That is **135** °
